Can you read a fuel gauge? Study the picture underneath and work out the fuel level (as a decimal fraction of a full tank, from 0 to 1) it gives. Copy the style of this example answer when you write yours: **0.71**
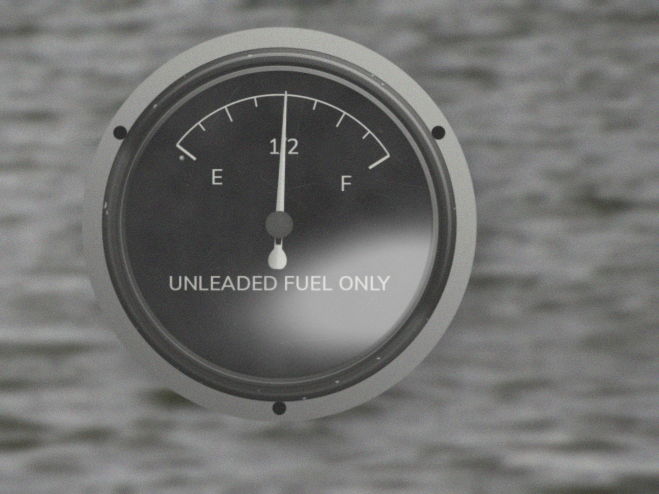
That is **0.5**
